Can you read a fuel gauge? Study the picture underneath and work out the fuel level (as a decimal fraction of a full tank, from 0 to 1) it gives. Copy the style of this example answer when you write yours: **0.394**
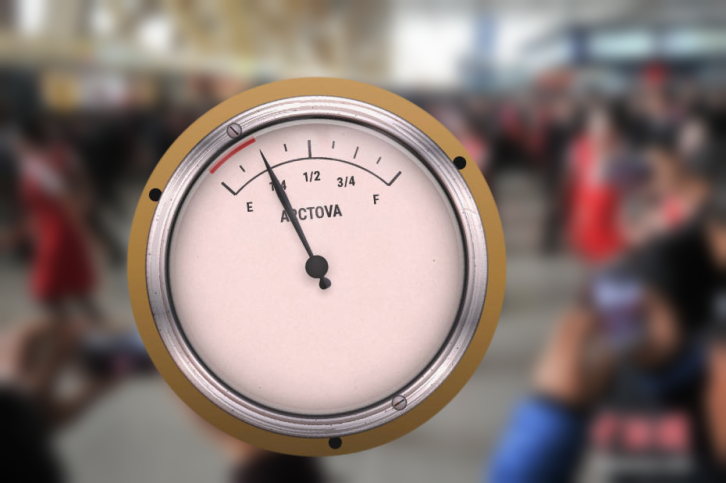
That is **0.25**
